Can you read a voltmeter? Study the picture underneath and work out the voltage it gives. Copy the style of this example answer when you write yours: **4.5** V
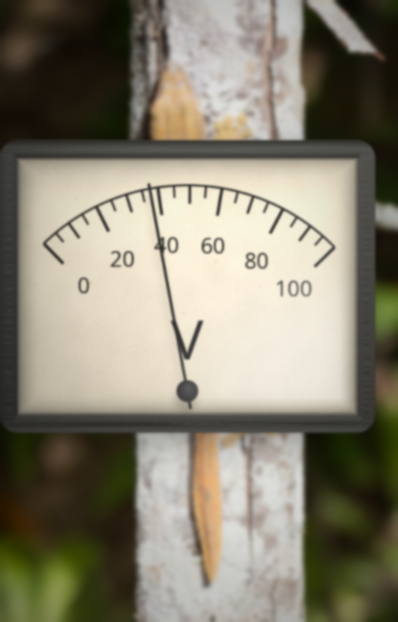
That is **37.5** V
